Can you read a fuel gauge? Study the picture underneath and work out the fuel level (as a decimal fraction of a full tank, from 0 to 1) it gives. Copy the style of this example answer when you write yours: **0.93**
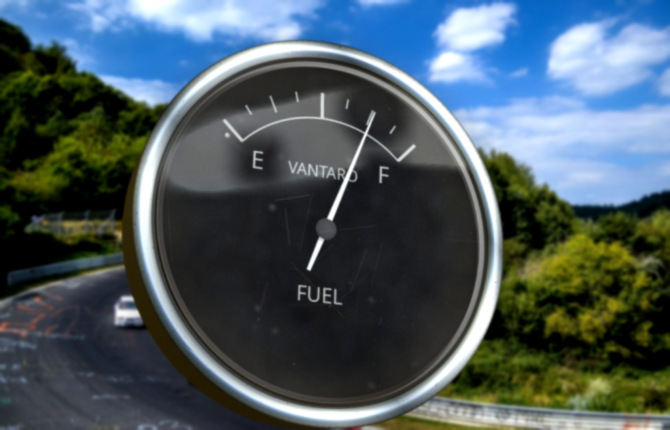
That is **0.75**
